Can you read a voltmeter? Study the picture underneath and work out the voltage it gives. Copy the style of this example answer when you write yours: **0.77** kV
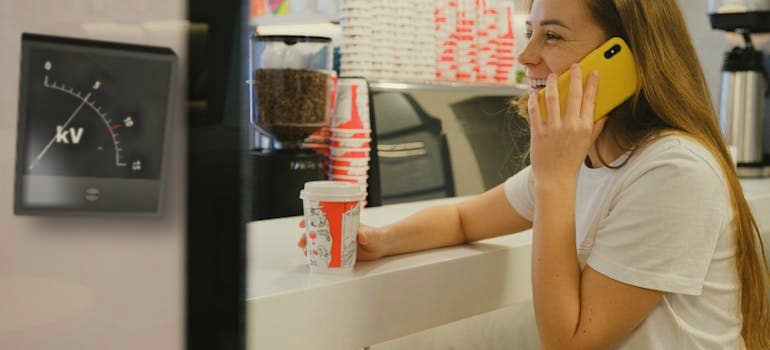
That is **5** kV
